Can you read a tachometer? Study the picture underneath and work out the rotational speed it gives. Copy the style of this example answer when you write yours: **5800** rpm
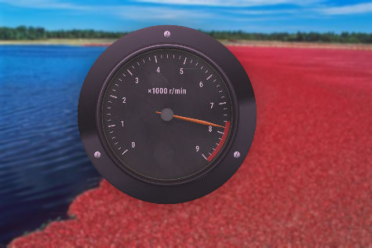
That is **7800** rpm
